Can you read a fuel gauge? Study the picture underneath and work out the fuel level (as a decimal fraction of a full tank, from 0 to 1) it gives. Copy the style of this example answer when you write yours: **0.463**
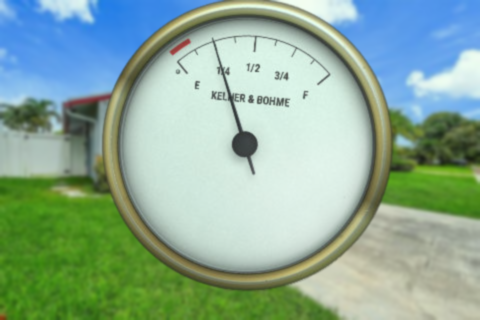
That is **0.25**
